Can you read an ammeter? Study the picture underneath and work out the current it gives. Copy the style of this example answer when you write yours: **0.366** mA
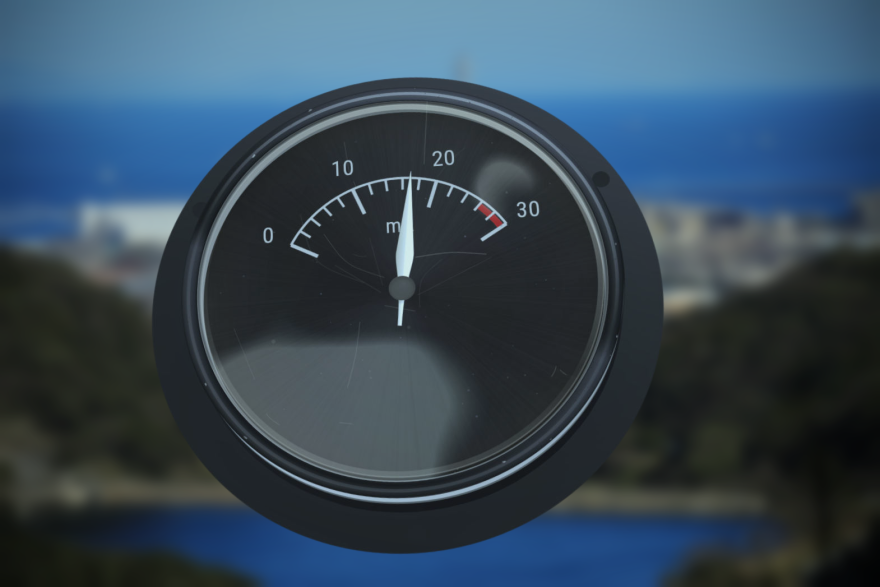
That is **17** mA
